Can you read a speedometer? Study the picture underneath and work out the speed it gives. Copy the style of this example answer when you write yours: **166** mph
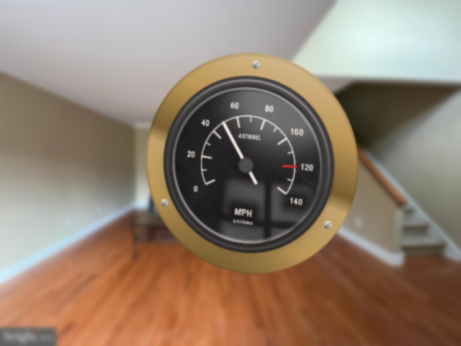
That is **50** mph
